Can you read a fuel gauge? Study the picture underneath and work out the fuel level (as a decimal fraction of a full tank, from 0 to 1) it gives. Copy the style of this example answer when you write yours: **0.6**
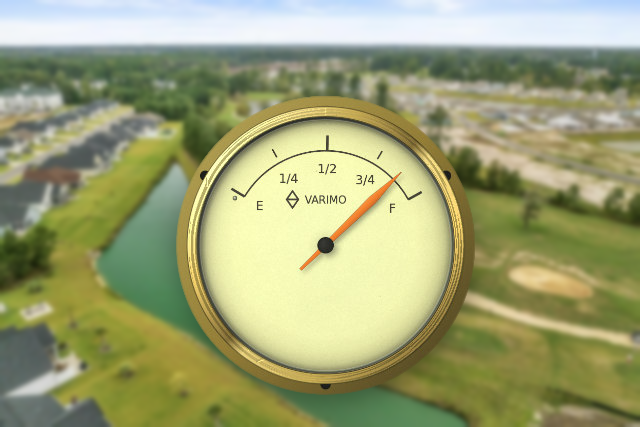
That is **0.875**
